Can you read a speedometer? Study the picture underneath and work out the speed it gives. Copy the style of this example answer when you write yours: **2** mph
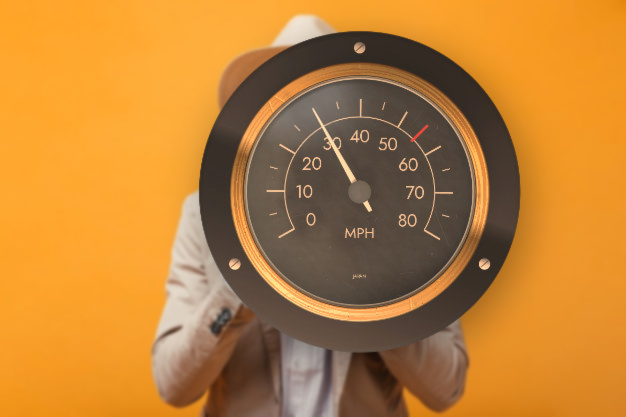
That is **30** mph
